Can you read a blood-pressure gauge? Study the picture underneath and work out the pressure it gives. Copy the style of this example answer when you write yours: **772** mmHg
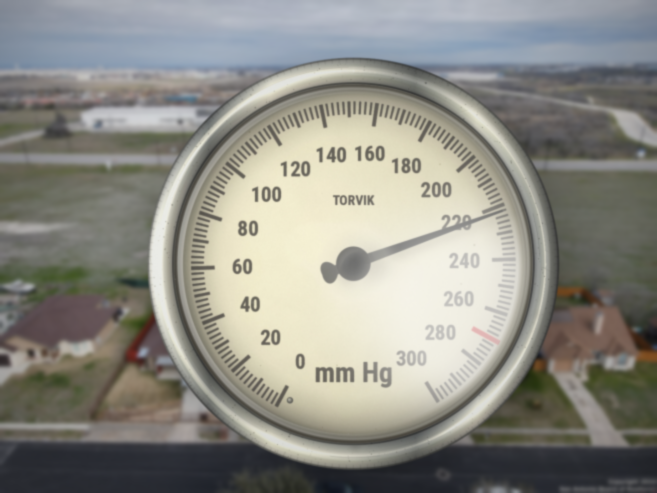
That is **222** mmHg
